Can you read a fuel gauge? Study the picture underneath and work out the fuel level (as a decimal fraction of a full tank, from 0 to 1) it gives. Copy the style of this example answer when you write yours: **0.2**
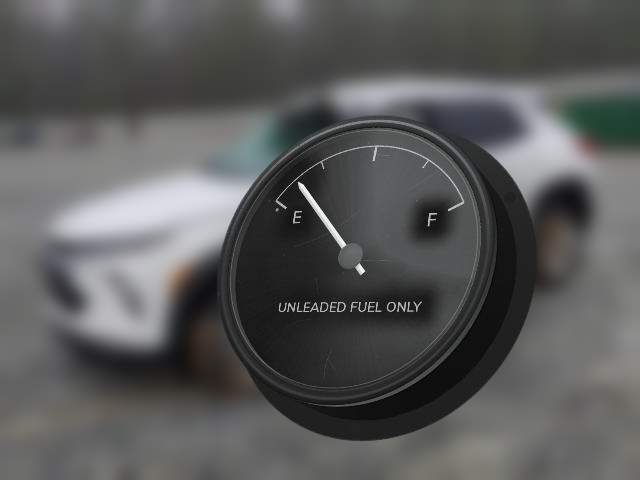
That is **0.125**
